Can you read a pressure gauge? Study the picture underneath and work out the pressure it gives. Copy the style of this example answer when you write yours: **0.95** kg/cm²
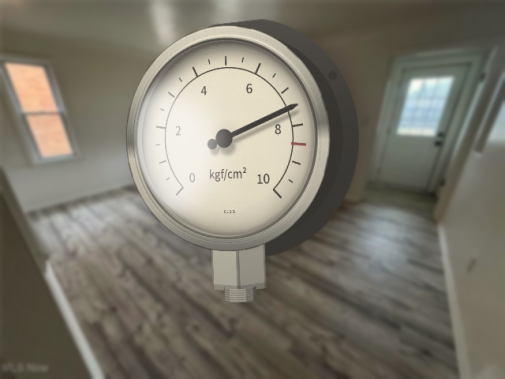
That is **7.5** kg/cm²
